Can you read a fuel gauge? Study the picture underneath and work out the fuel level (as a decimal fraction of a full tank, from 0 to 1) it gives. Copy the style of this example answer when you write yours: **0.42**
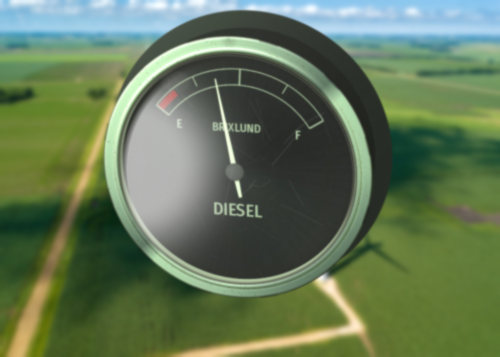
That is **0.375**
